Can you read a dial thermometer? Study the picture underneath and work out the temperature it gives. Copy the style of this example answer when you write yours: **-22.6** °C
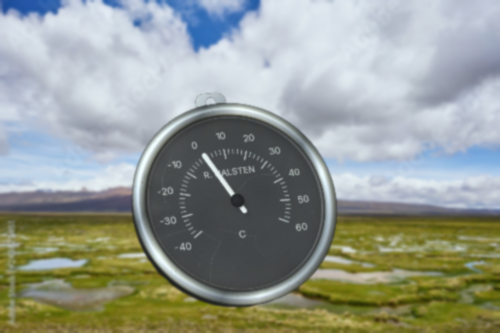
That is **0** °C
